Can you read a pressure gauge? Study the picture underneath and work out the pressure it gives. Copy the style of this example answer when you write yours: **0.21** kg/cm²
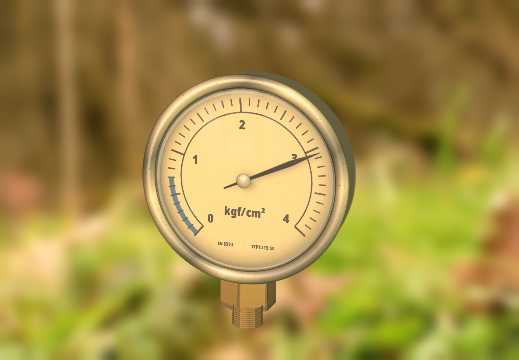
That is **3.05** kg/cm²
